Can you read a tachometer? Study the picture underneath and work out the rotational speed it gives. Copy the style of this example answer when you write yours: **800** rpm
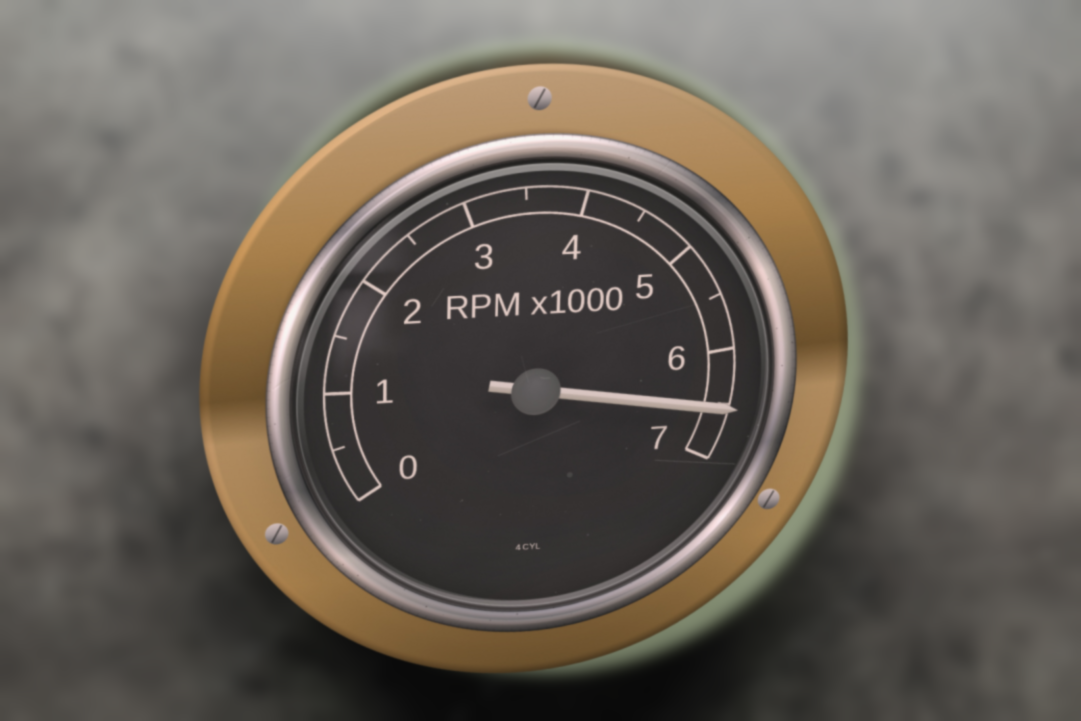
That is **6500** rpm
